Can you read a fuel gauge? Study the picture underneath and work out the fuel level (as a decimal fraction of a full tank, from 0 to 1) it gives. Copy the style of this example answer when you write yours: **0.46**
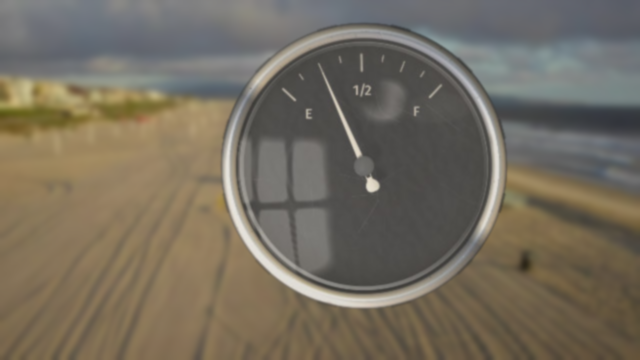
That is **0.25**
